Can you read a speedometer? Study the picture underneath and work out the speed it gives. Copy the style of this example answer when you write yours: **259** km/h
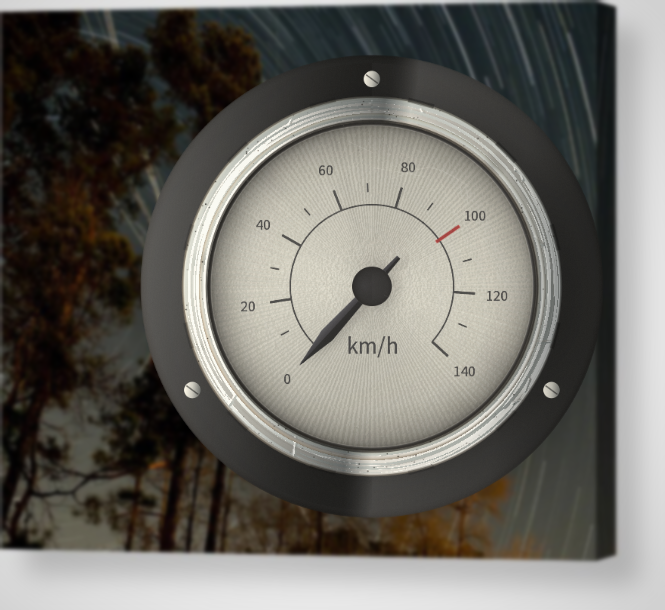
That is **0** km/h
